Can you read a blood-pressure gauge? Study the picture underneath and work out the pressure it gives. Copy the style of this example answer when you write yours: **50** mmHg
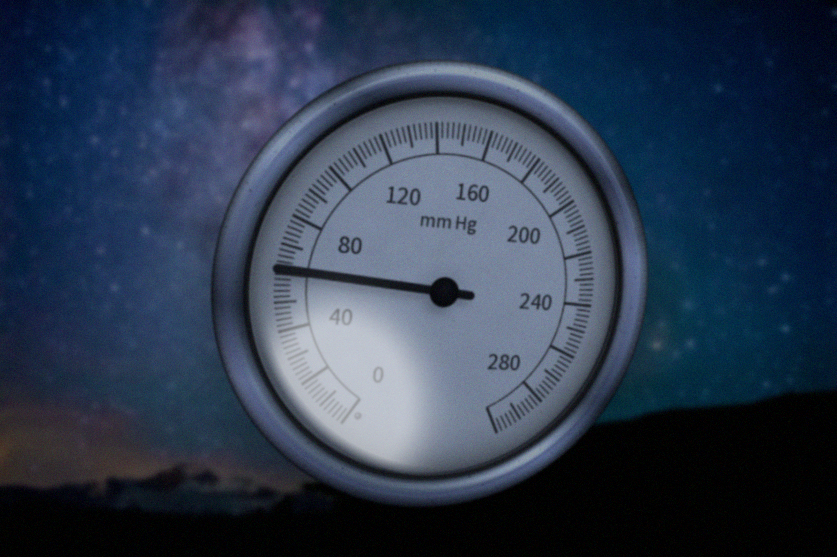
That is **62** mmHg
